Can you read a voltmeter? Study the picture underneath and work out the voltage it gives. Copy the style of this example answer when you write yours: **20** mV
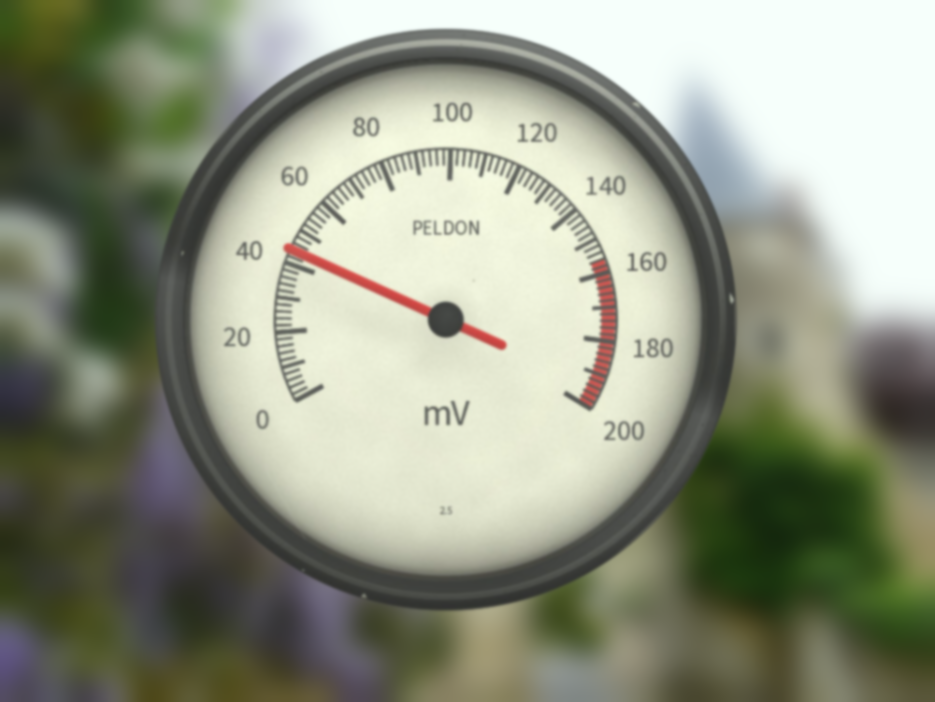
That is **44** mV
